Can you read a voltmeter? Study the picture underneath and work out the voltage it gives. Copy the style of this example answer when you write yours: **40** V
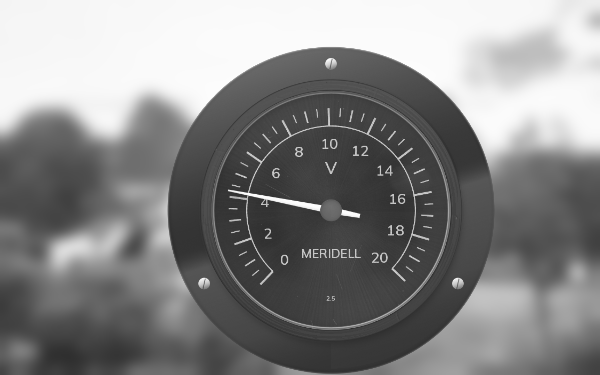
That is **4.25** V
